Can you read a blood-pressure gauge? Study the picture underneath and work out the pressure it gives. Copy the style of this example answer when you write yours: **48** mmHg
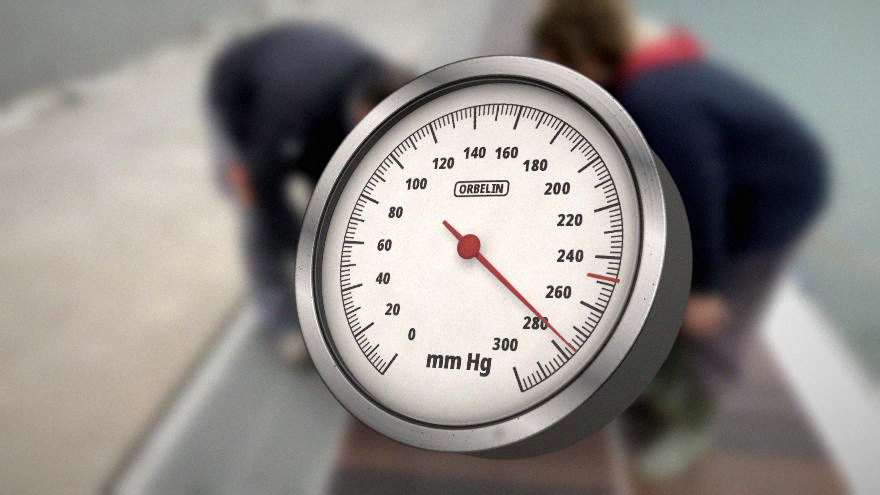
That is **276** mmHg
